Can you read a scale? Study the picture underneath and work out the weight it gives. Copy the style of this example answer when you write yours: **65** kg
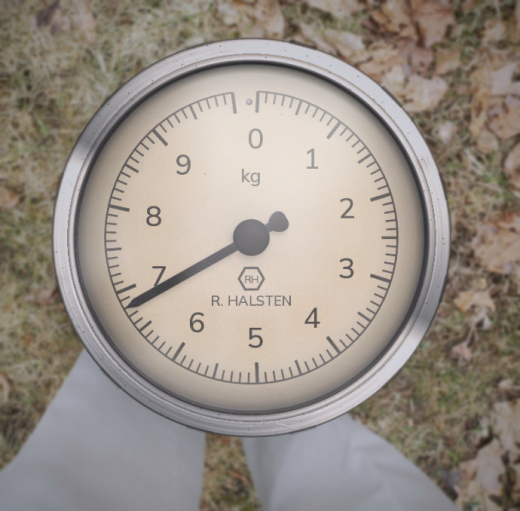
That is **6.8** kg
